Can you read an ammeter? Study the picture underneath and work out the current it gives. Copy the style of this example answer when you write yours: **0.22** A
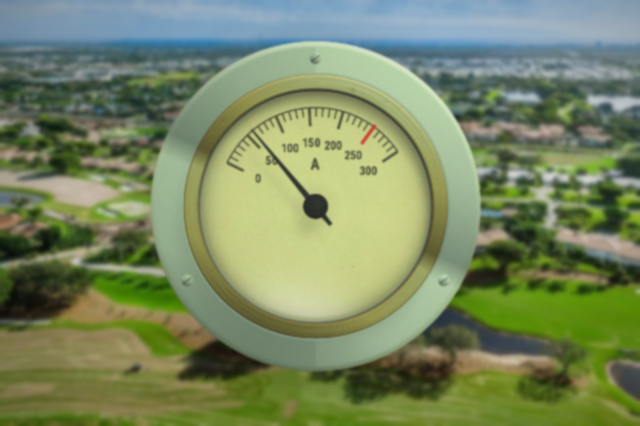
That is **60** A
